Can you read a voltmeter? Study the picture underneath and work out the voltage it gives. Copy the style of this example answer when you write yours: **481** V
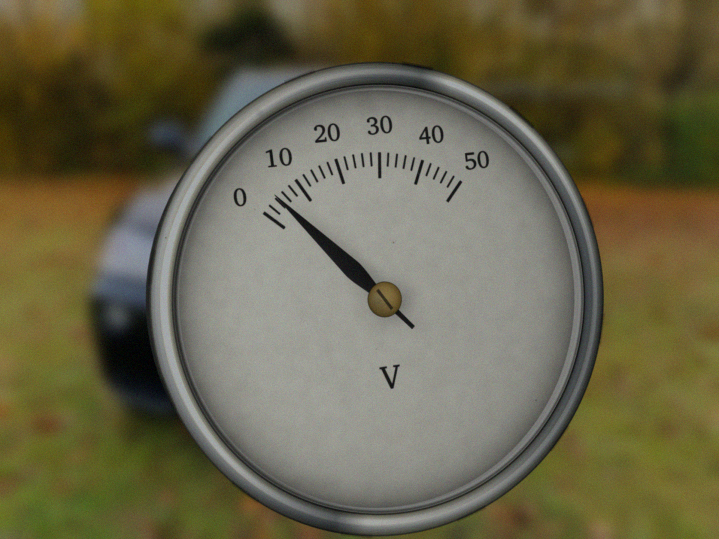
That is **4** V
